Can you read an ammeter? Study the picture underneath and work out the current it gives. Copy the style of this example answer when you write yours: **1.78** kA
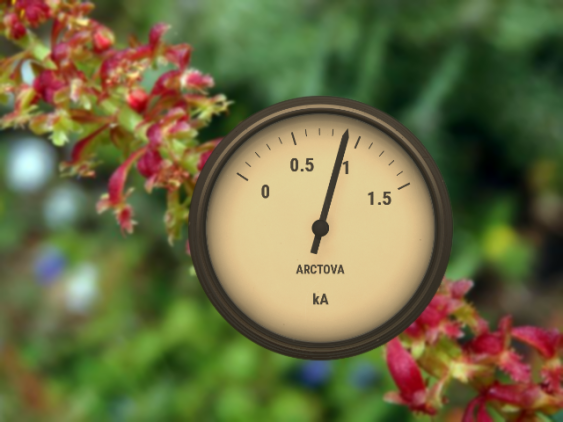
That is **0.9** kA
